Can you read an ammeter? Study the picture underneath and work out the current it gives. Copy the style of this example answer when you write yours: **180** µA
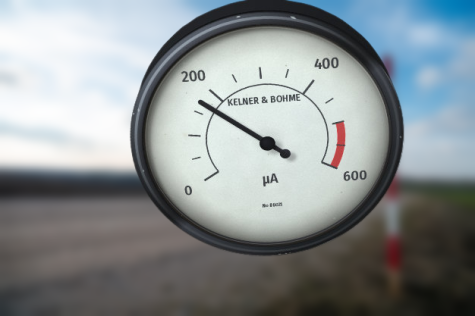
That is **175** µA
